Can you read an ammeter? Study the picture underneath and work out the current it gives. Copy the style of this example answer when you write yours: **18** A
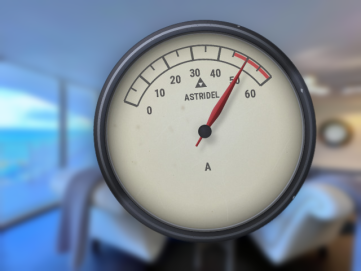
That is **50** A
